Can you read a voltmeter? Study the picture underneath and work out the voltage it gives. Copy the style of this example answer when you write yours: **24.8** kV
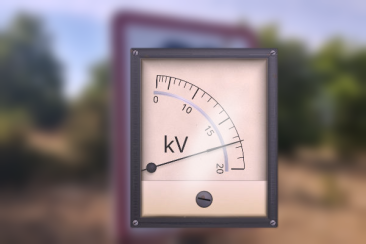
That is **17.5** kV
